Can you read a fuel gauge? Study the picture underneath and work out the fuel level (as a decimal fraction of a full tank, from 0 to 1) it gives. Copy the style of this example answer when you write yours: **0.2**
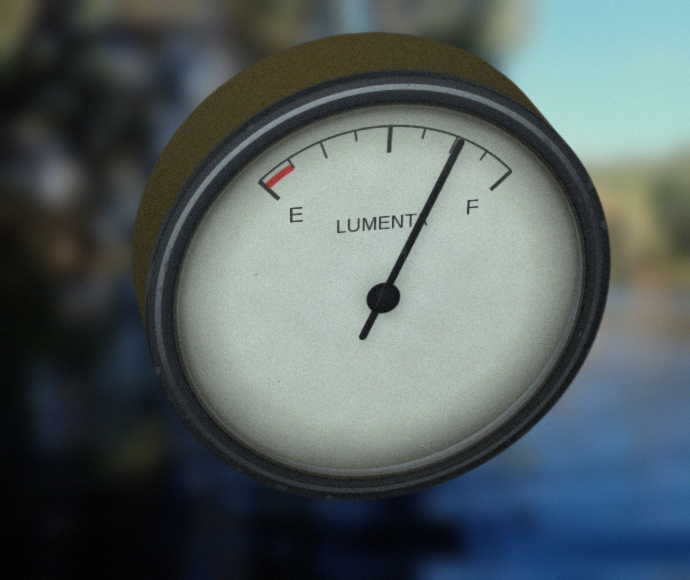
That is **0.75**
